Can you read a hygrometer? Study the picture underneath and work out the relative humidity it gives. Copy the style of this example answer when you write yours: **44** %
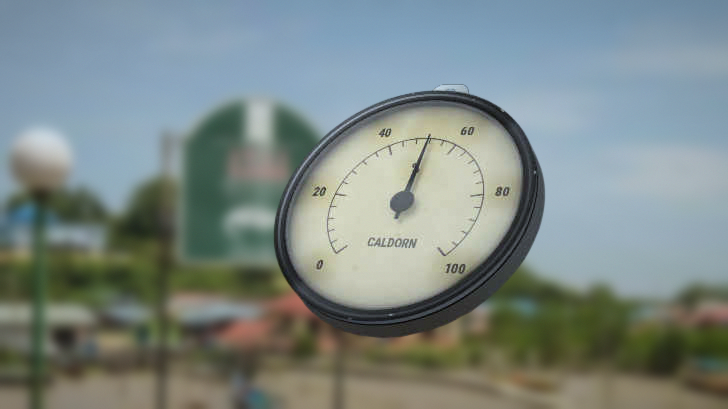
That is **52** %
